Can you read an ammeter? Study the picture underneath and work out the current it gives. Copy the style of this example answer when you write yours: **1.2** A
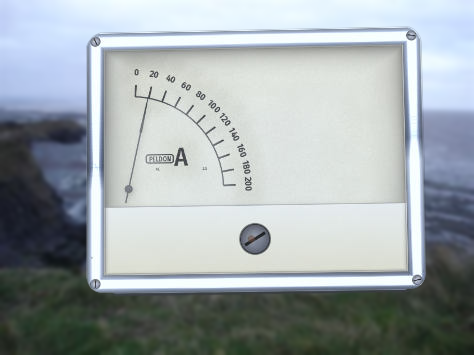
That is **20** A
